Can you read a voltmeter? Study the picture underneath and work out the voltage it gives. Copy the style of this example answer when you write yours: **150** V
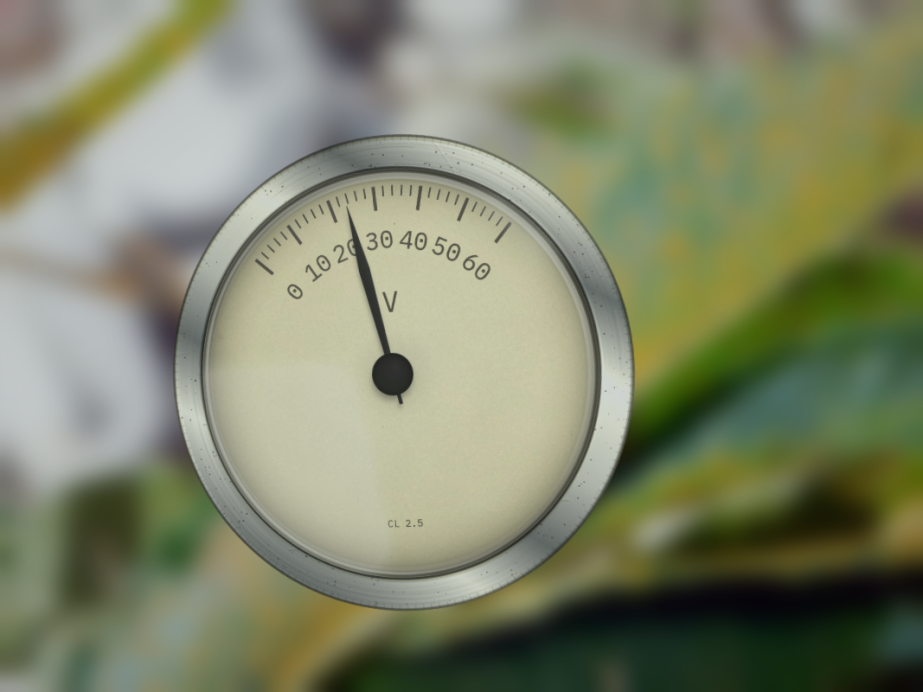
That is **24** V
